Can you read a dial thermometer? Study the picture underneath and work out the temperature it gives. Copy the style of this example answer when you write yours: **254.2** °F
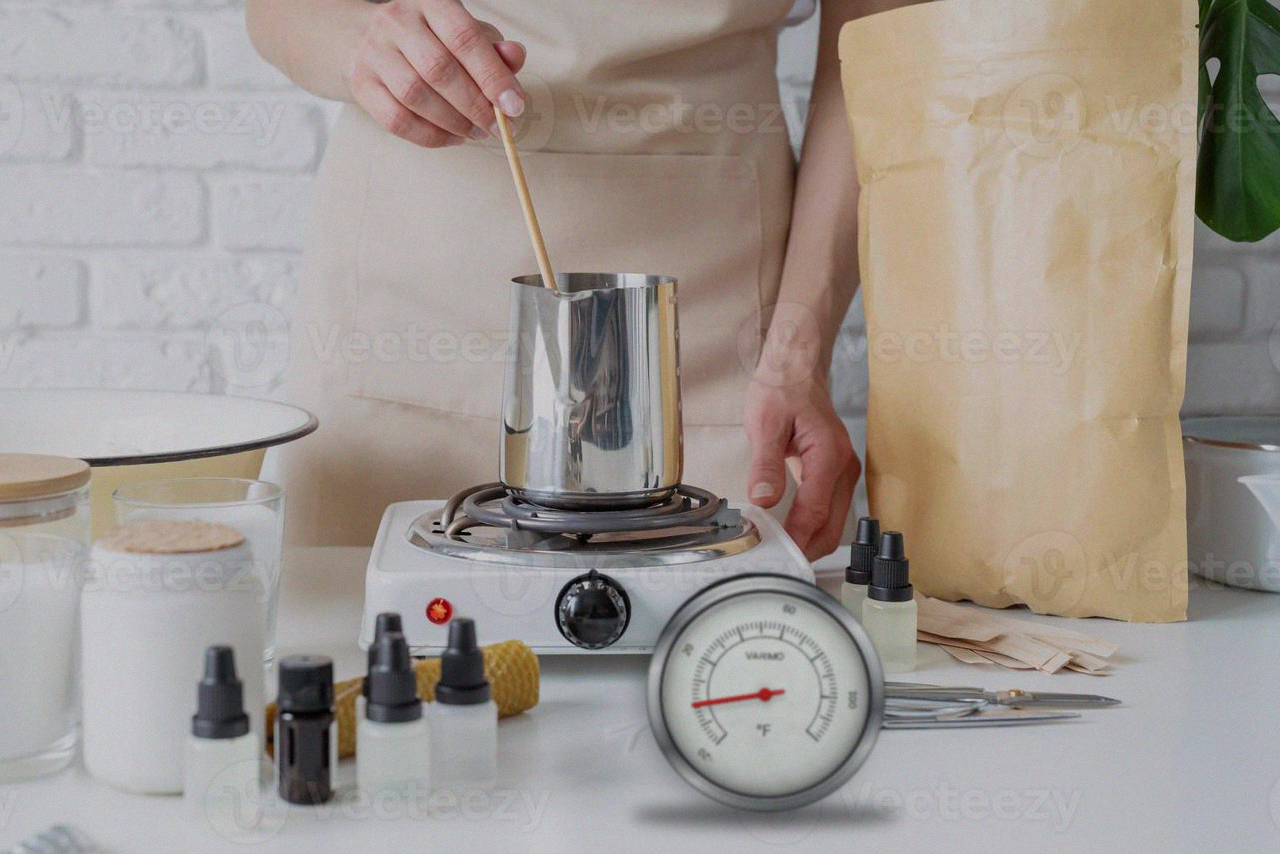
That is **0** °F
